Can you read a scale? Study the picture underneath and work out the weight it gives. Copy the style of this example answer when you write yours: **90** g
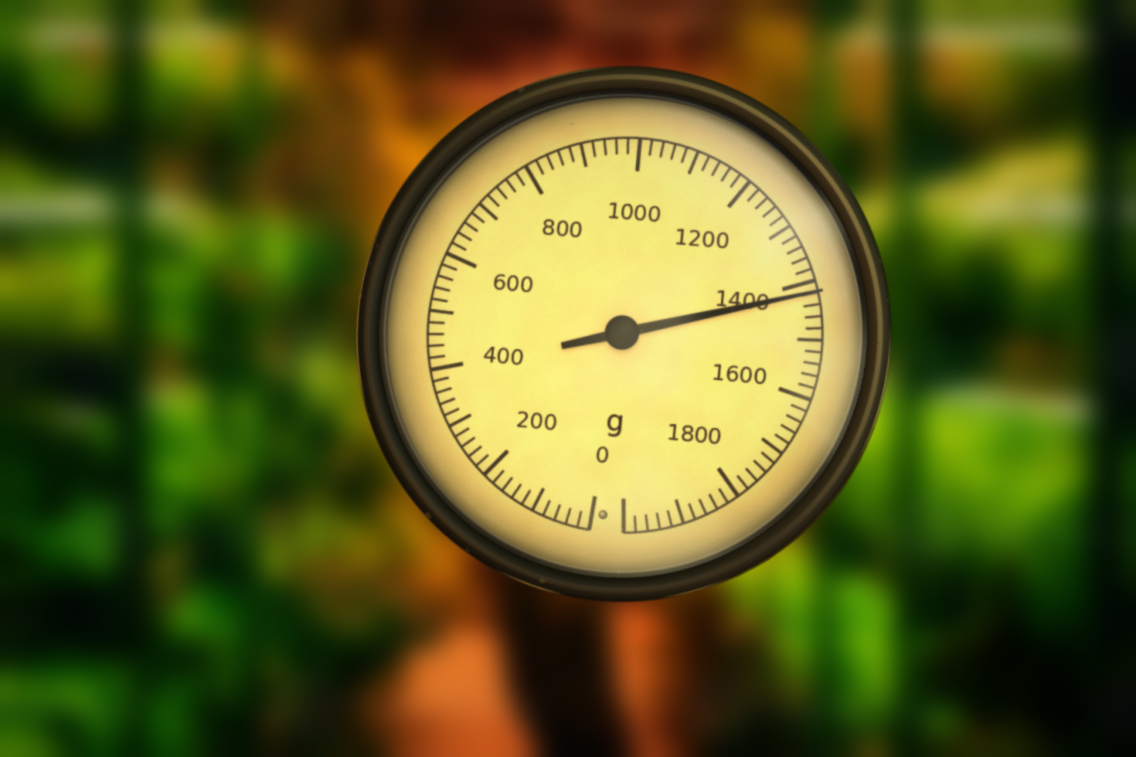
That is **1420** g
